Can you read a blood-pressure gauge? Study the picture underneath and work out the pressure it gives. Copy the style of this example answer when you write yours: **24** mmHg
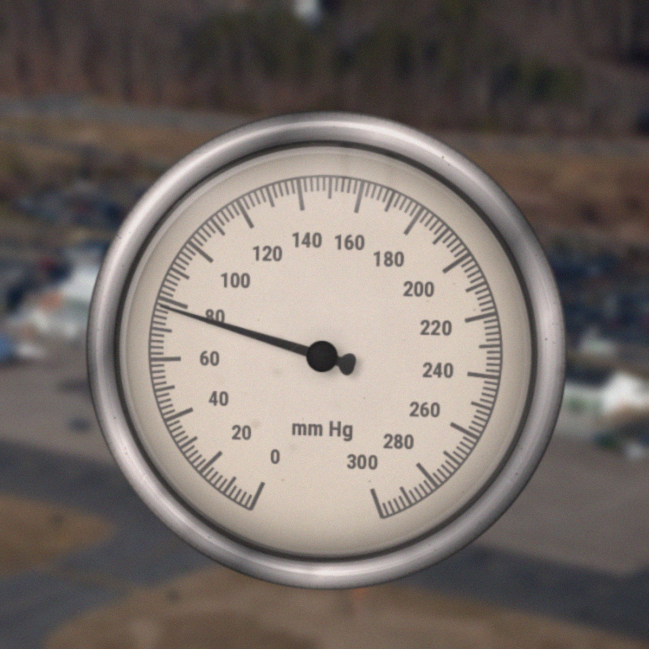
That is **78** mmHg
